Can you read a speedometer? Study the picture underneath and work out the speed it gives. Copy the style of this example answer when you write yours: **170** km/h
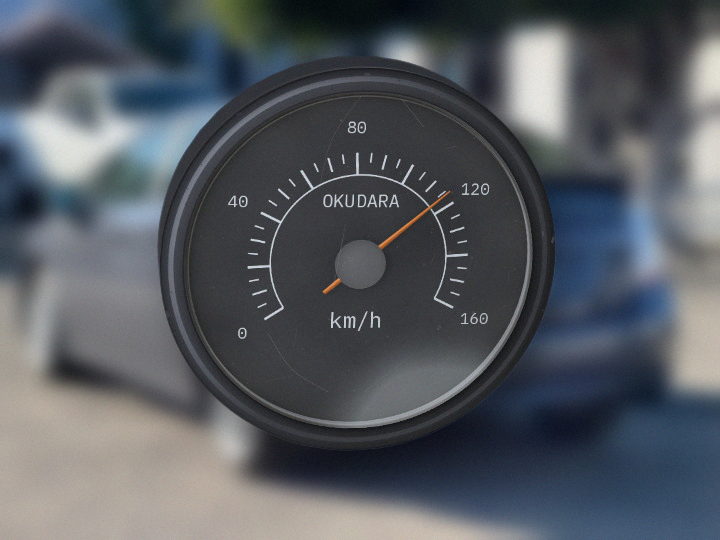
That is **115** km/h
